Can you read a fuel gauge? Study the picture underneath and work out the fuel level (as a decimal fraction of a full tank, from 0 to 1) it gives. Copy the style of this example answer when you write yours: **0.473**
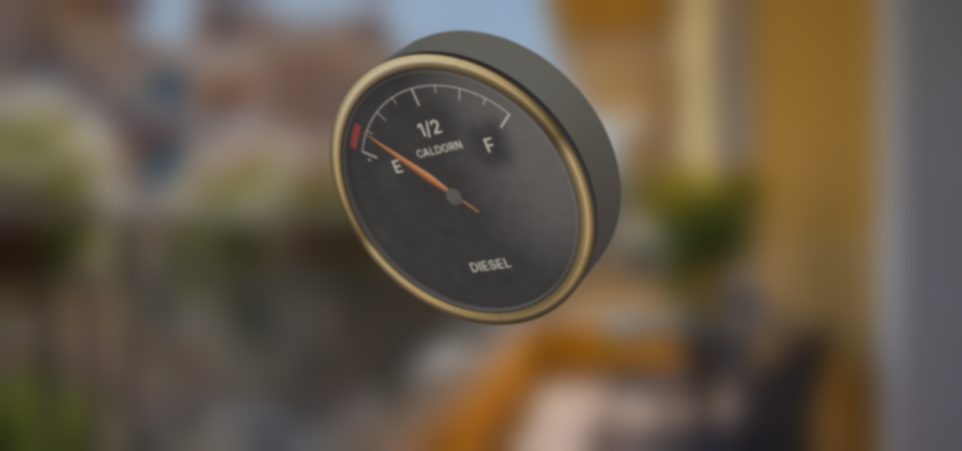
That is **0.125**
